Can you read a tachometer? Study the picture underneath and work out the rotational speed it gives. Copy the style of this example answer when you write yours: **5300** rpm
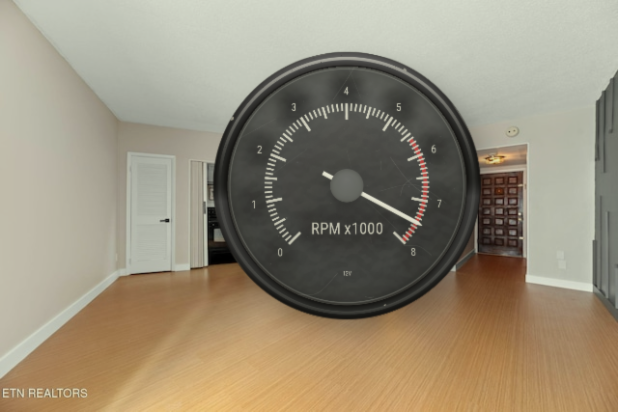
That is **7500** rpm
